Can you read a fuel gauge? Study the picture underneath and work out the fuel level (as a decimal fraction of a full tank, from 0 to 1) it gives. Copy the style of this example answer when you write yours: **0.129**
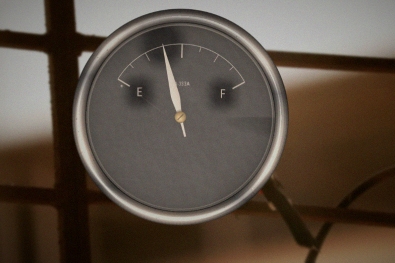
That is **0.375**
